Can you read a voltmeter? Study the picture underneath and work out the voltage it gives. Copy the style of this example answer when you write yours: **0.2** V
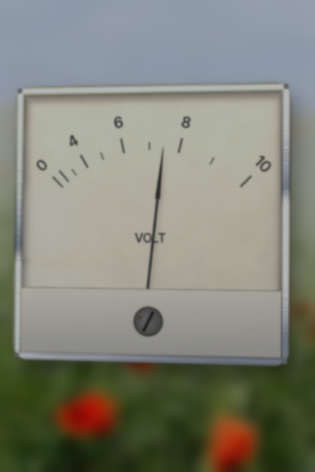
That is **7.5** V
